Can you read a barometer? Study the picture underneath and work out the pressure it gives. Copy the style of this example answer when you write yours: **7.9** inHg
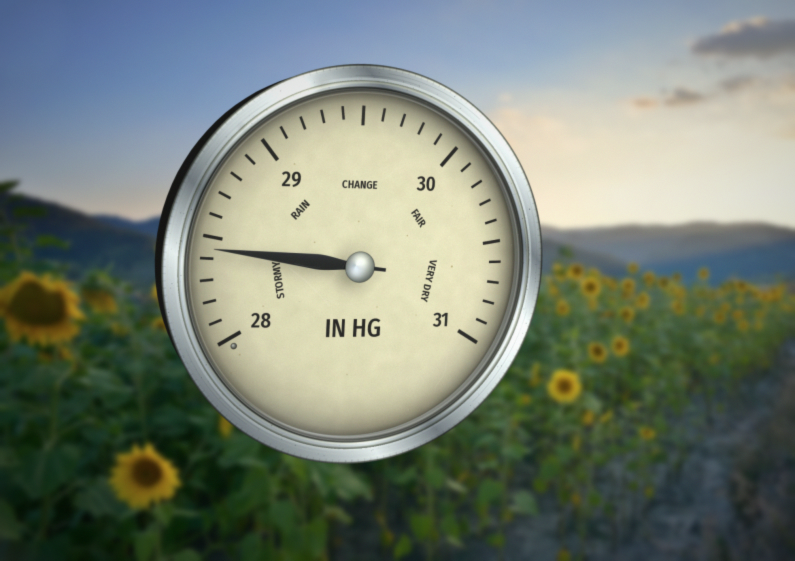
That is **28.45** inHg
